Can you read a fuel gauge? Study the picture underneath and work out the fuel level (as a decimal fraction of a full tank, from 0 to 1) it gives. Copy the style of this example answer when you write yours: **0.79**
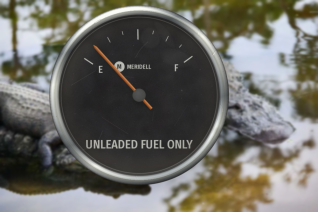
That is **0.125**
